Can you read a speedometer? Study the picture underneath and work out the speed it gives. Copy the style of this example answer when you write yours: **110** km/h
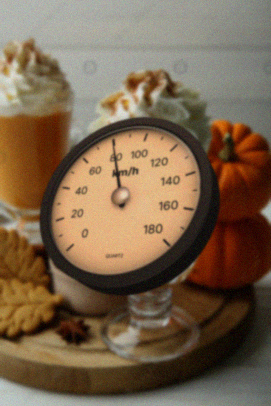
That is **80** km/h
